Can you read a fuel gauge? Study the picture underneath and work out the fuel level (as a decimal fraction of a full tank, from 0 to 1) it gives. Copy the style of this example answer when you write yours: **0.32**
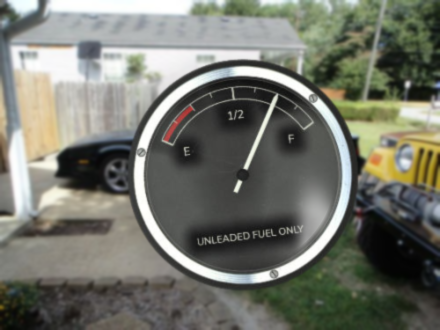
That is **0.75**
